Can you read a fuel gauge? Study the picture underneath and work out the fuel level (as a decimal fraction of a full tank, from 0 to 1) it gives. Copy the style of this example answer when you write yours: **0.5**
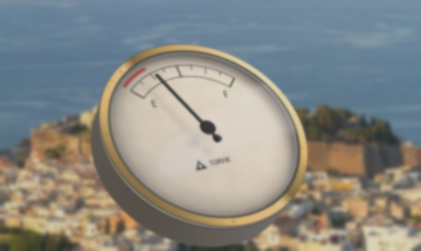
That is **0.25**
